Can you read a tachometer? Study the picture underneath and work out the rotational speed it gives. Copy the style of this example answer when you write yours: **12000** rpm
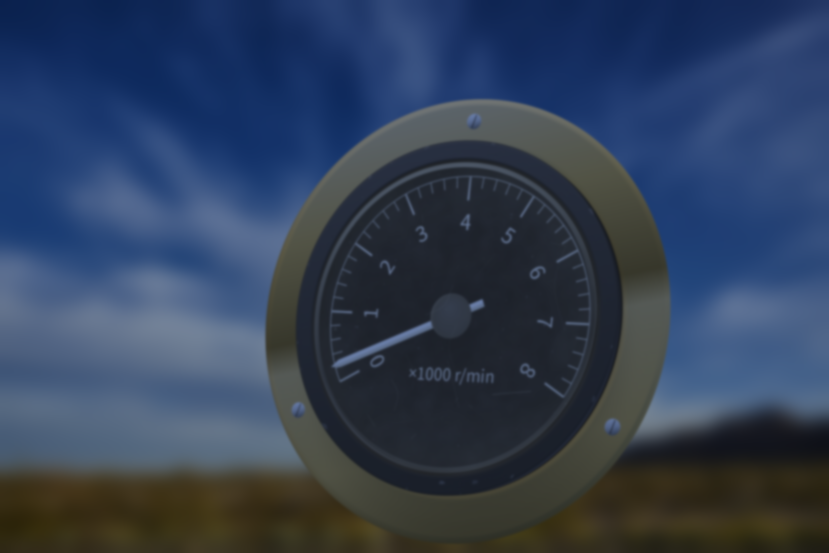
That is **200** rpm
